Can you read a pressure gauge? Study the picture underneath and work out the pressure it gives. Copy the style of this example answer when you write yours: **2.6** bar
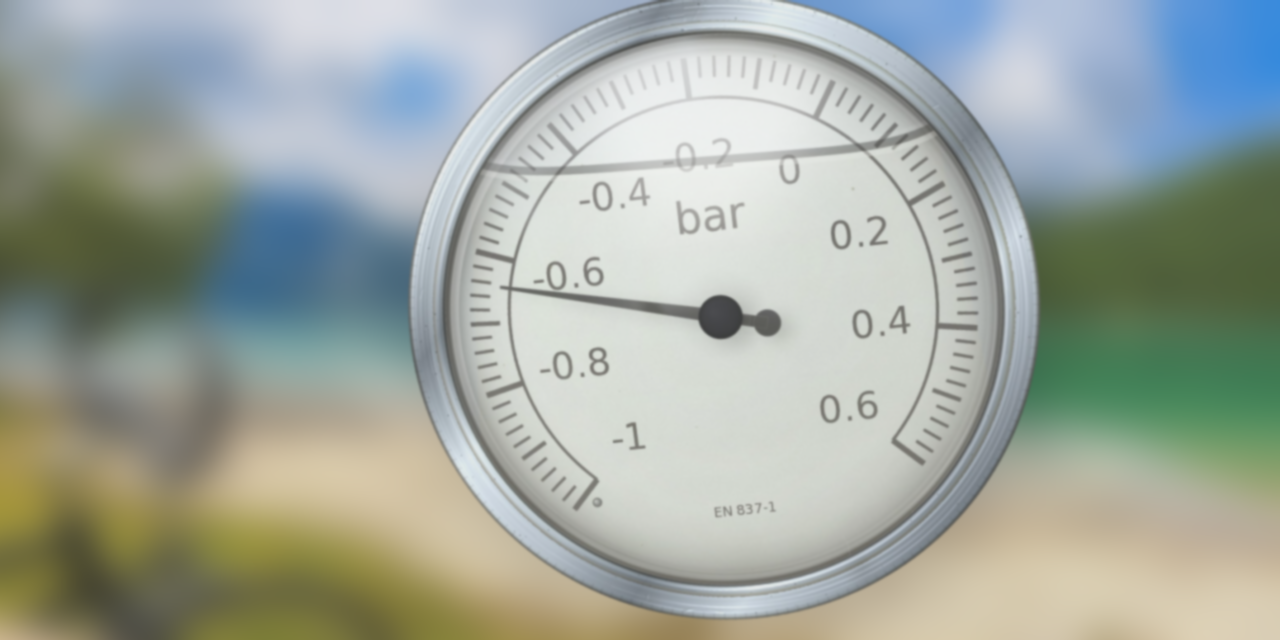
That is **-0.64** bar
